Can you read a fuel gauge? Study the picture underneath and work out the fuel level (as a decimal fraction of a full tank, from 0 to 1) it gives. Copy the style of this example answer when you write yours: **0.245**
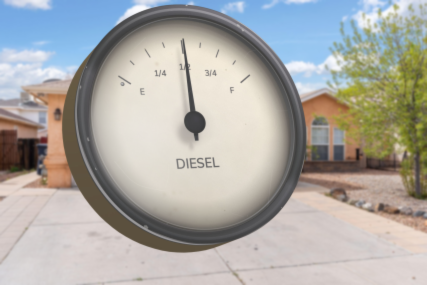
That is **0.5**
